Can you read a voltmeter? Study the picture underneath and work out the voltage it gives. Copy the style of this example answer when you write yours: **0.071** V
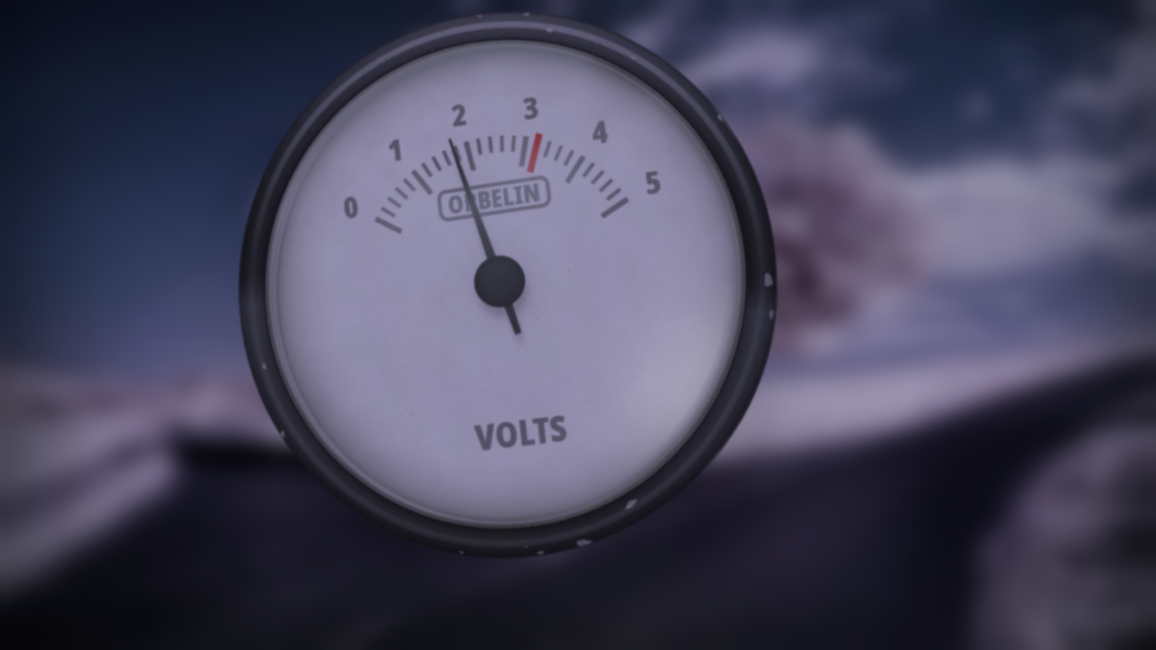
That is **1.8** V
